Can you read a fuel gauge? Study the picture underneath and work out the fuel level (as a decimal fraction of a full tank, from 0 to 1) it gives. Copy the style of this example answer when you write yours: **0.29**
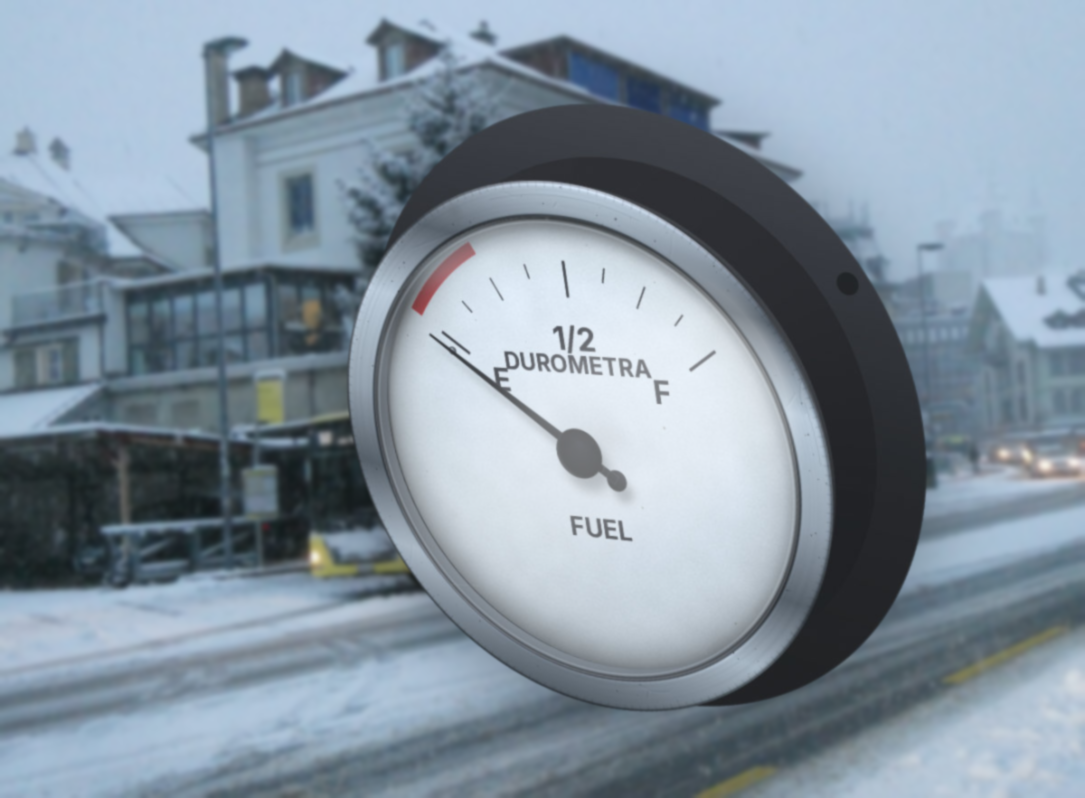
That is **0**
